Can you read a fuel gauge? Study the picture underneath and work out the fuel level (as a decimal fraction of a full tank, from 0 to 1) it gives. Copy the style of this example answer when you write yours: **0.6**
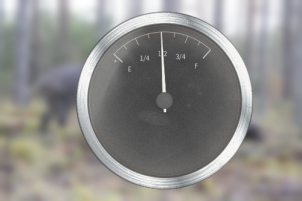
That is **0.5**
